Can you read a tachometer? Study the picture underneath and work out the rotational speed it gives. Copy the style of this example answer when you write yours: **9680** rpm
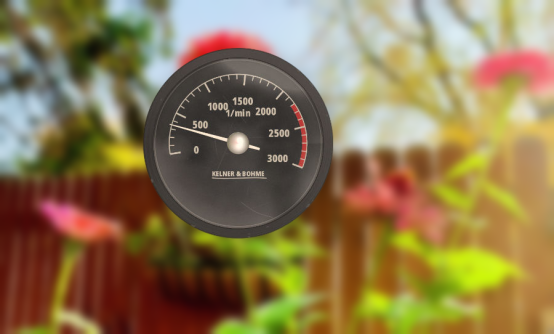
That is **350** rpm
